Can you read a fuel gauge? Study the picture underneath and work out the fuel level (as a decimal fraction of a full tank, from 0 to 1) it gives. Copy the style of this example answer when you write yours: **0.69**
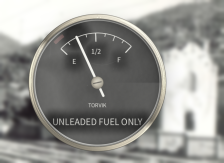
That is **0.25**
